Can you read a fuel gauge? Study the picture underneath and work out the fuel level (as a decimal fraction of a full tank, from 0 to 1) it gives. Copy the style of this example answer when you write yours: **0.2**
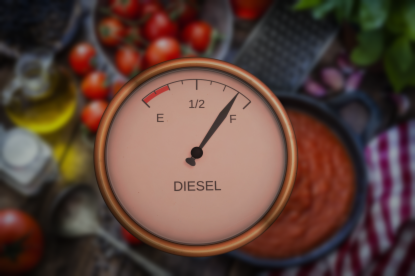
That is **0.875**
